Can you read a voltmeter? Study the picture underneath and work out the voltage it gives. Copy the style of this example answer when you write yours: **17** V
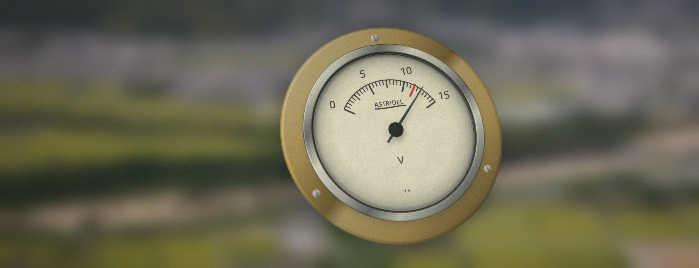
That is **12.5** V
